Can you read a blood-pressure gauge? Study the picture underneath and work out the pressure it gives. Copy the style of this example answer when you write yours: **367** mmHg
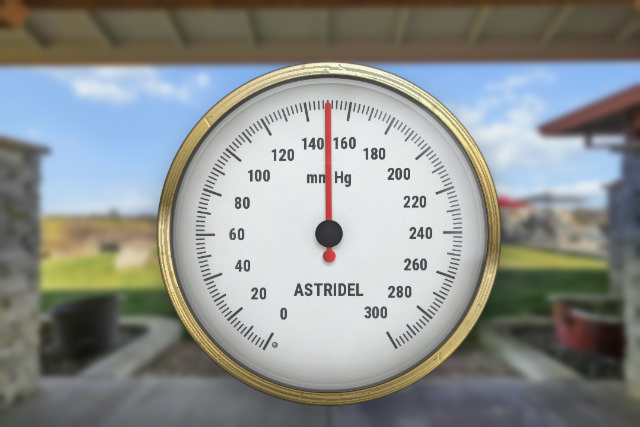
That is **150** mmHg
